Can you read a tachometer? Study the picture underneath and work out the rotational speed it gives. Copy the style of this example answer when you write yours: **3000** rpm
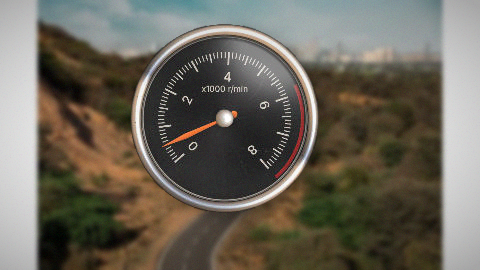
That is **500** rpm
